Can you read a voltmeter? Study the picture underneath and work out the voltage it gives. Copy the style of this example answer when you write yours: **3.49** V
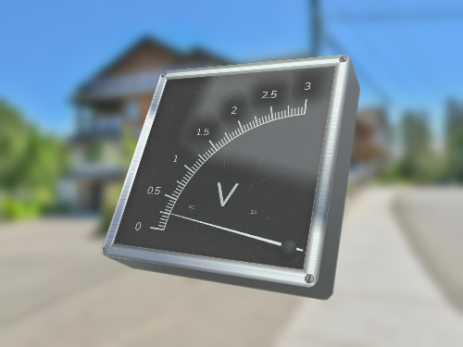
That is **0.25** V
